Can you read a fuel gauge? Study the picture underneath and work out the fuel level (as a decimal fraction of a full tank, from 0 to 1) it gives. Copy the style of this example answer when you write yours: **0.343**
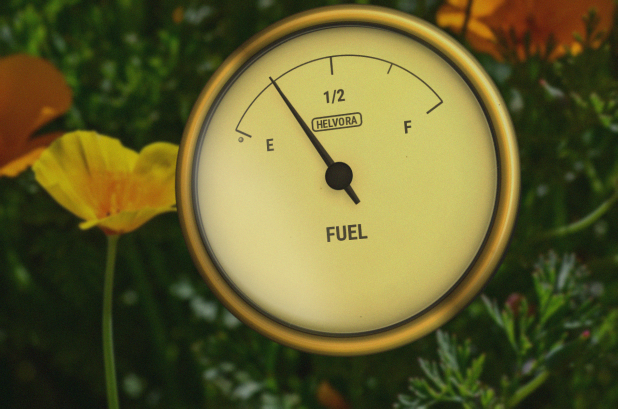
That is **0.25**
